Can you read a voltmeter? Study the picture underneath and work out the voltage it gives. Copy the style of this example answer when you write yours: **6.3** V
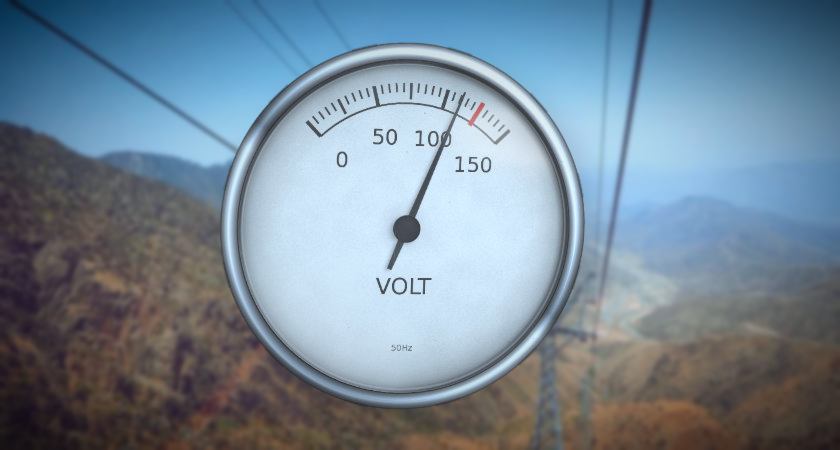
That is **110** V
